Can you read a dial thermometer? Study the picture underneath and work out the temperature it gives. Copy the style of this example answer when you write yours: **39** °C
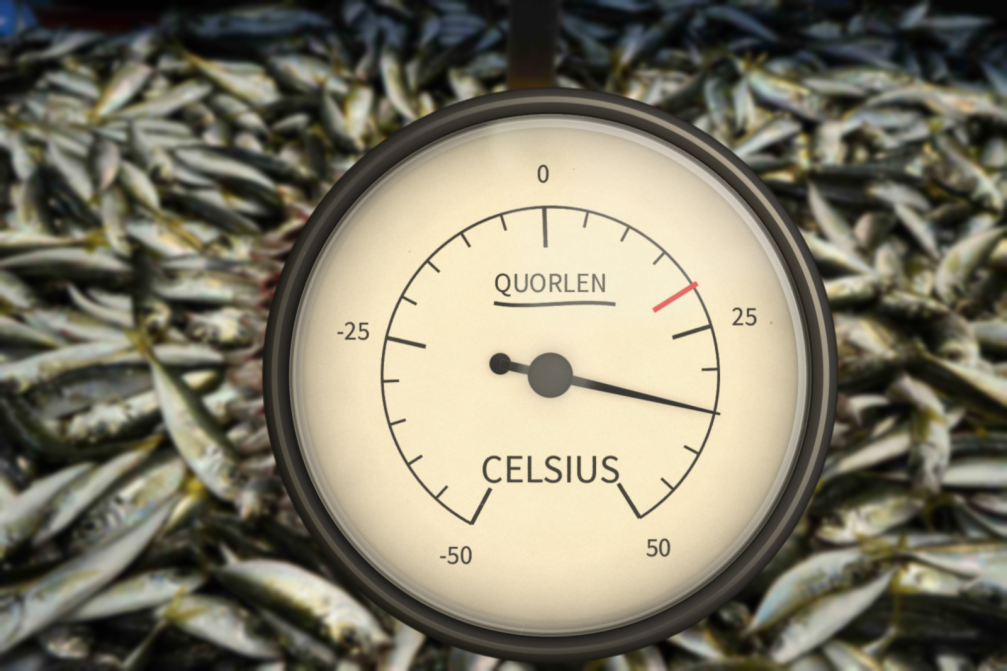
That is **35** °C
